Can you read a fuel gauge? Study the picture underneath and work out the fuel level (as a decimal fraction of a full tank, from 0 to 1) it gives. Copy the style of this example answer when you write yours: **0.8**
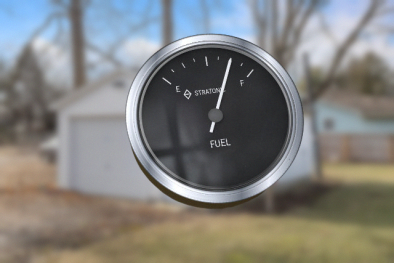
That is **0.75**
